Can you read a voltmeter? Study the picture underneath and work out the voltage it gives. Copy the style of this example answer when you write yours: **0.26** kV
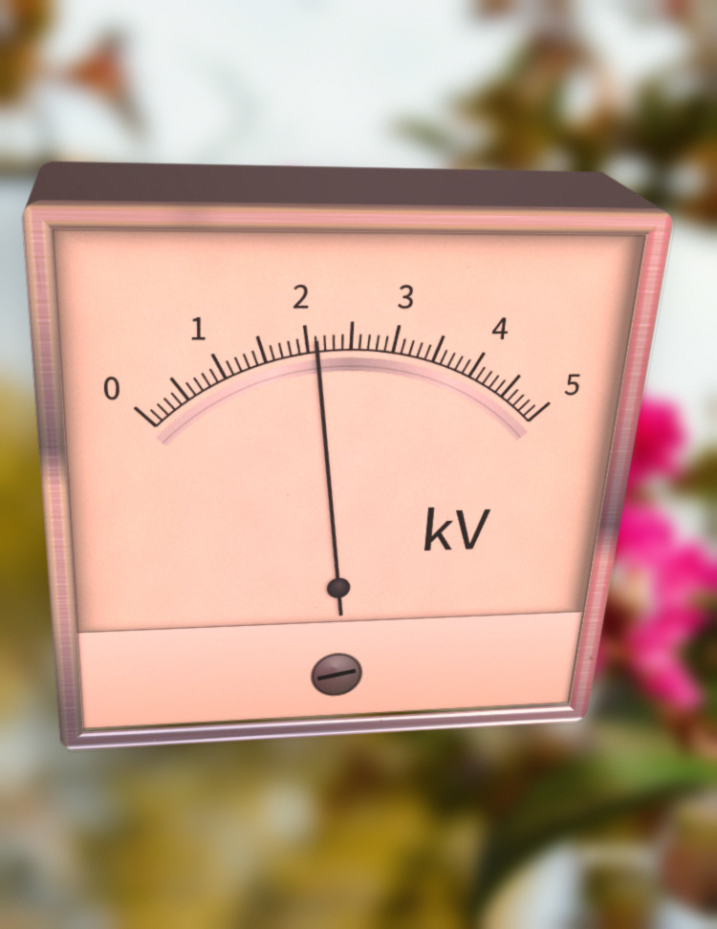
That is **2.1** kV
